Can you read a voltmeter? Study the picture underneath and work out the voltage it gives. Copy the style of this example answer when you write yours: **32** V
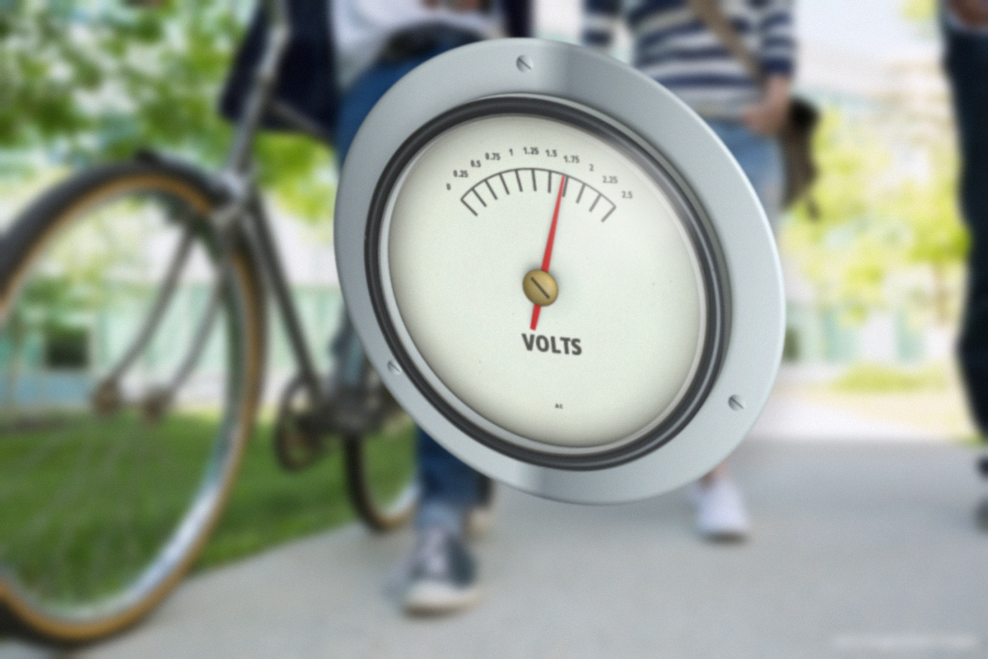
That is **1.75** V
